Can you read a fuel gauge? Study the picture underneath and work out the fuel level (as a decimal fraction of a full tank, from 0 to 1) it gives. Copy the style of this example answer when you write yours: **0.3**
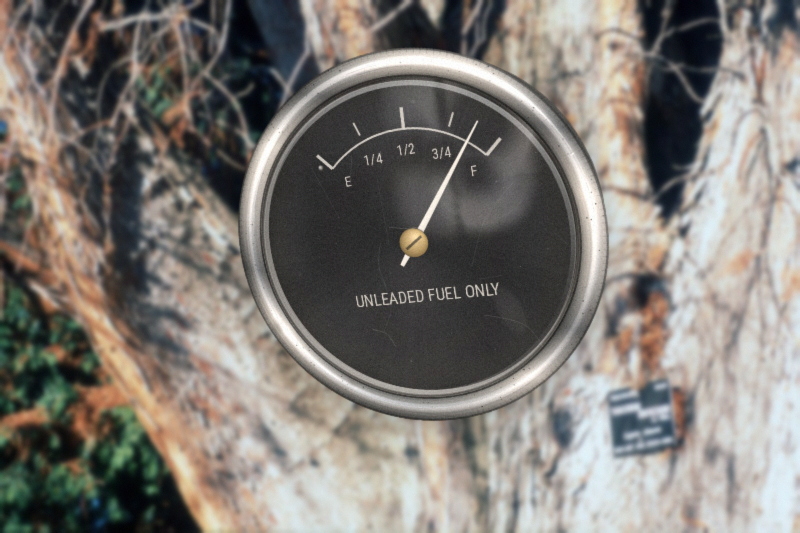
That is **0.875**
